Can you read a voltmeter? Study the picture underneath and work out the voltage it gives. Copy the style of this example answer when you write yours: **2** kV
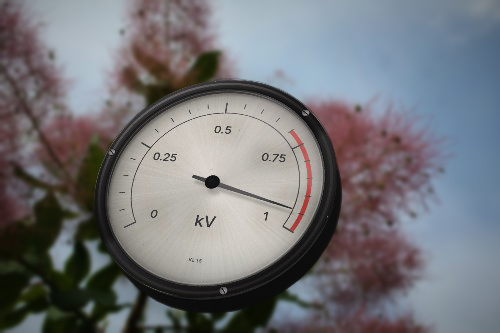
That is **0.95** kV
